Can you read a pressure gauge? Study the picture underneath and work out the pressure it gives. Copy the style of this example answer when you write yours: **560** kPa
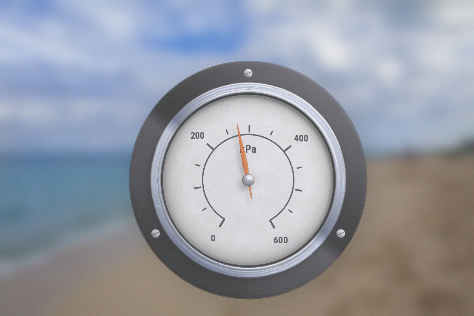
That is **275** kPa
